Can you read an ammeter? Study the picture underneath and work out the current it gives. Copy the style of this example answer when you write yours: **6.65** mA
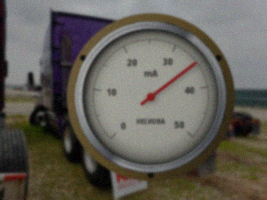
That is **35** mA
